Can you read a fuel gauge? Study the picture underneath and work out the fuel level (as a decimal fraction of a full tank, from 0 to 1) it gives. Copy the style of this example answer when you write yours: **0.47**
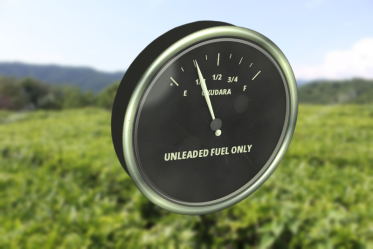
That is **0.25**
